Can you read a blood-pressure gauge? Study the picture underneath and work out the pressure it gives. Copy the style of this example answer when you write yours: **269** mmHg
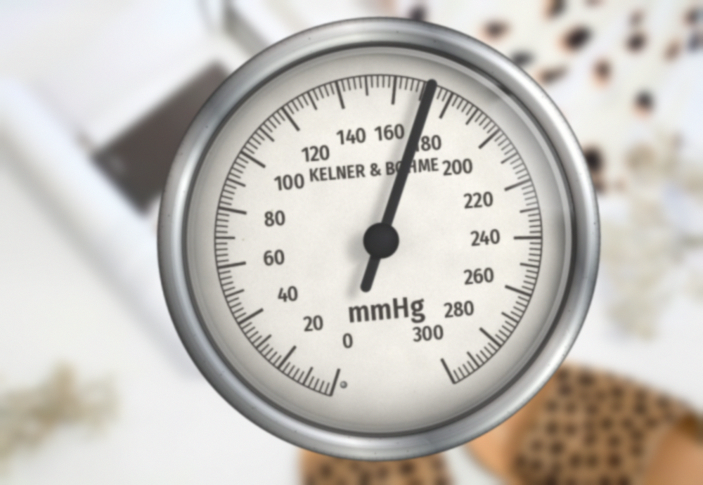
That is **172** mmHg
